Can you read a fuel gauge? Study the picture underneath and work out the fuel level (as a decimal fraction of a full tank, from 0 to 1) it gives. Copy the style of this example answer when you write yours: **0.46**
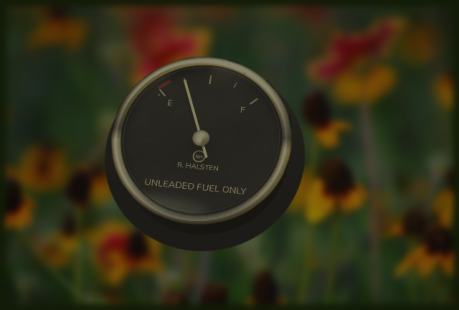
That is **0.25**
